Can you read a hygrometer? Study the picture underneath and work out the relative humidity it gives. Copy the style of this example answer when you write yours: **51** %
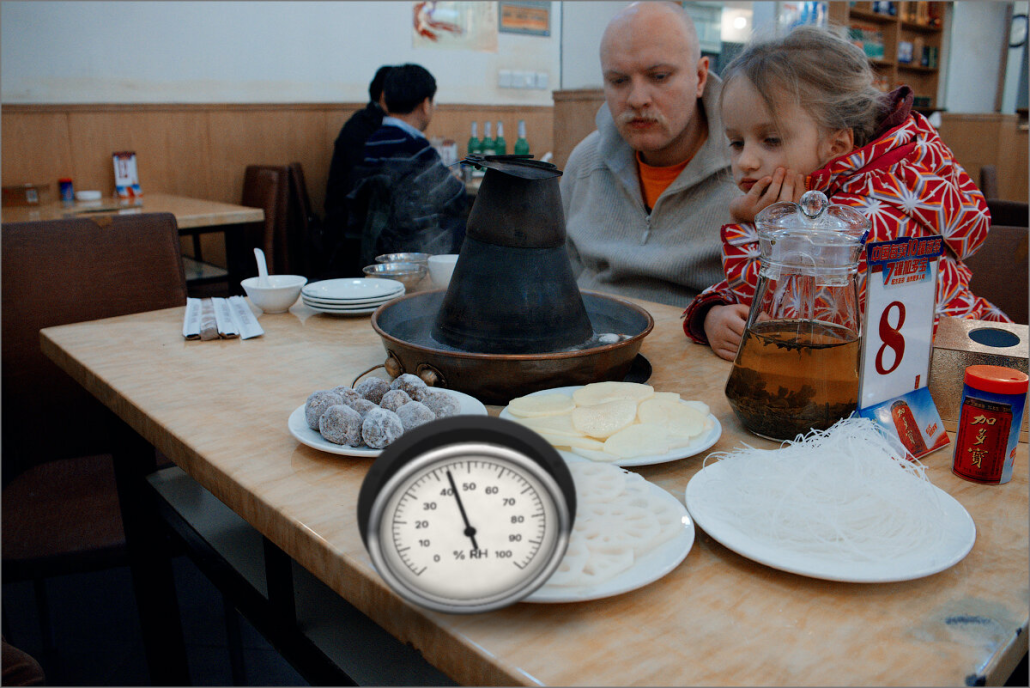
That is **44** %
